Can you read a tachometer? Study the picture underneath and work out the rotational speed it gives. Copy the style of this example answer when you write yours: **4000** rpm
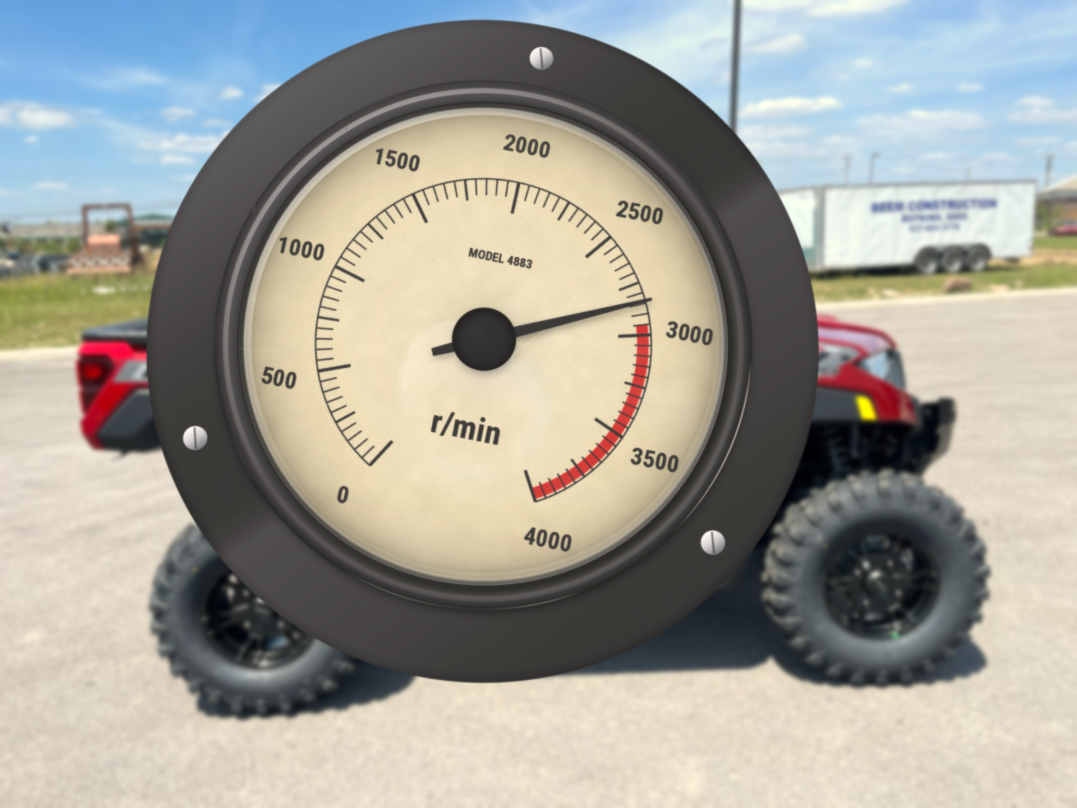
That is **2850** rpm
